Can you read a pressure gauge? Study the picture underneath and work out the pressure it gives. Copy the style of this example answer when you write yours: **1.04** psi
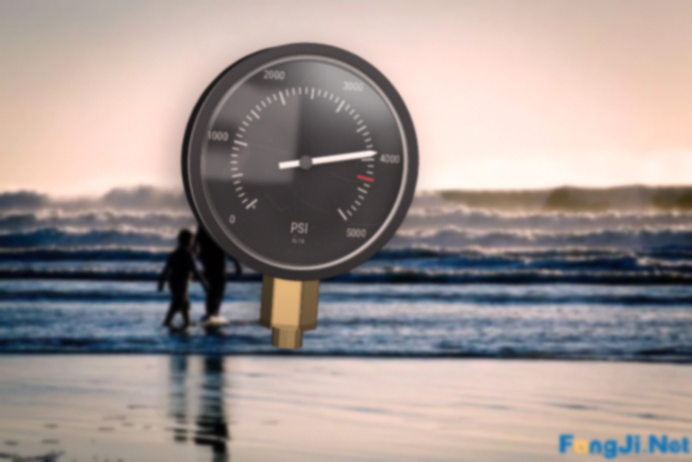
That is **3900** psi
